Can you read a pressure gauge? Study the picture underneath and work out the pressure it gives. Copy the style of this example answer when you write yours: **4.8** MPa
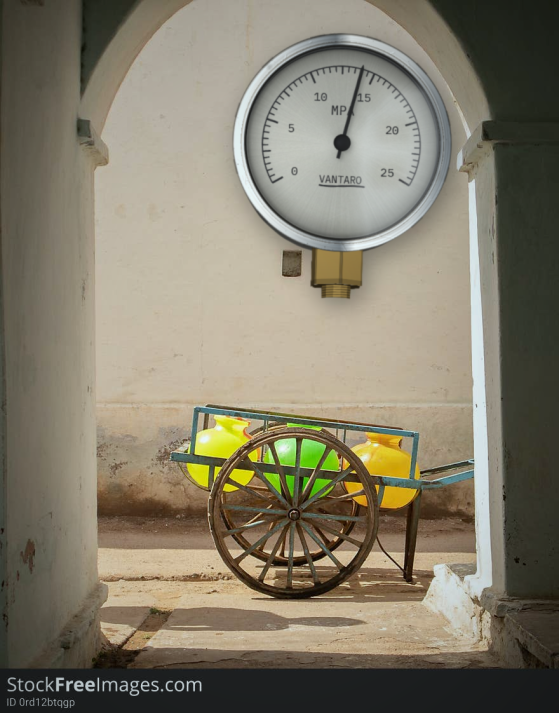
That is **14** MPa
